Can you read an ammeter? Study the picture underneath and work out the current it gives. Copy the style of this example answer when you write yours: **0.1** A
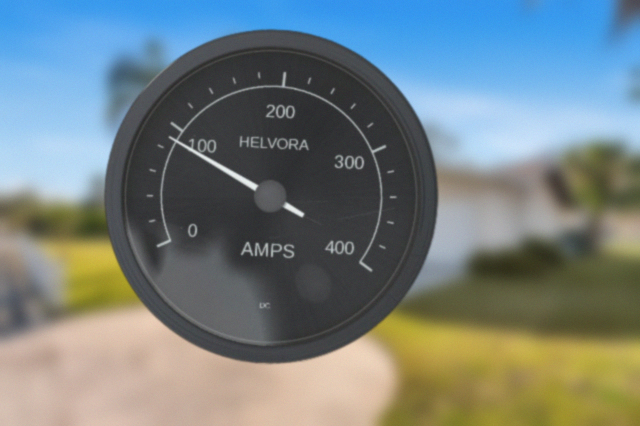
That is **90** A
